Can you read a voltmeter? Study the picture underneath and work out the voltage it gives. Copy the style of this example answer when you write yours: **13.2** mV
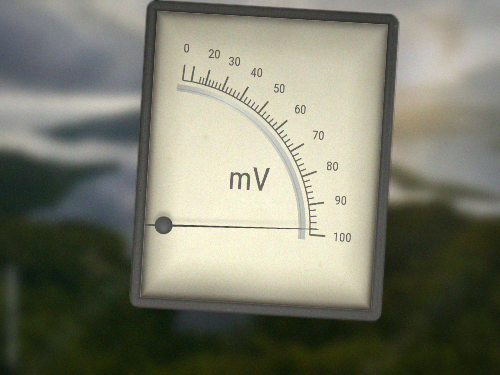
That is **98** mV
